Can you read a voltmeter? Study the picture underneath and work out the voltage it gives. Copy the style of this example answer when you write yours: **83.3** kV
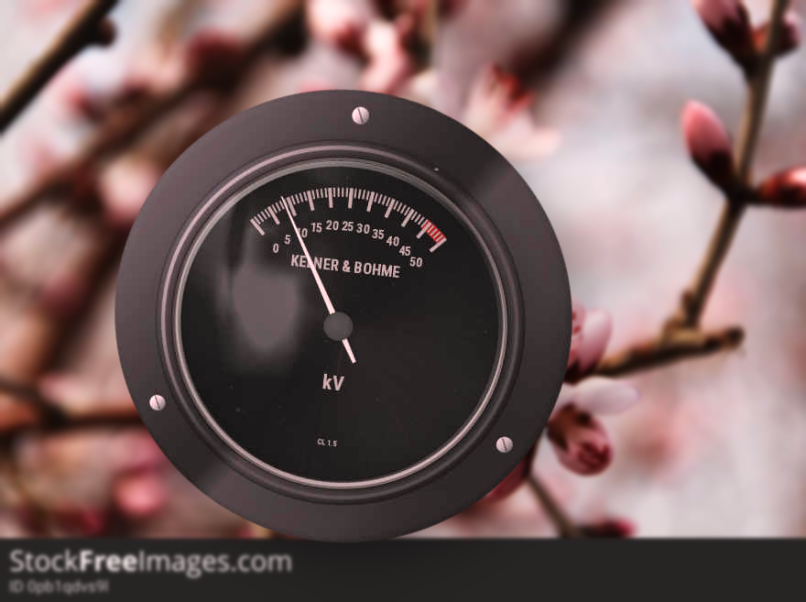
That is **9** kV
